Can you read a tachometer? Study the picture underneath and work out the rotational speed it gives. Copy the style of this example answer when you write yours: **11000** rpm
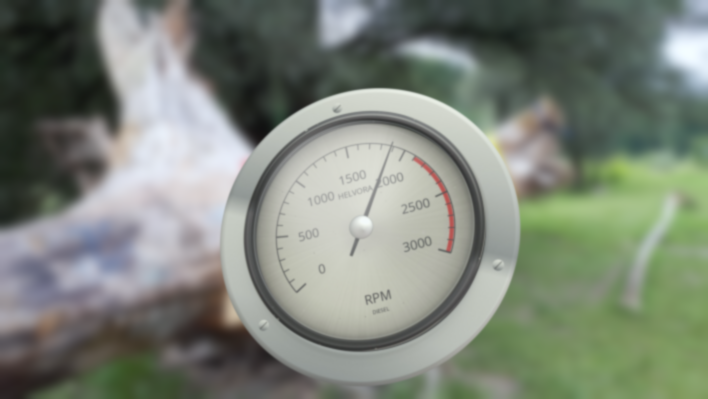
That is **1900** rpm
